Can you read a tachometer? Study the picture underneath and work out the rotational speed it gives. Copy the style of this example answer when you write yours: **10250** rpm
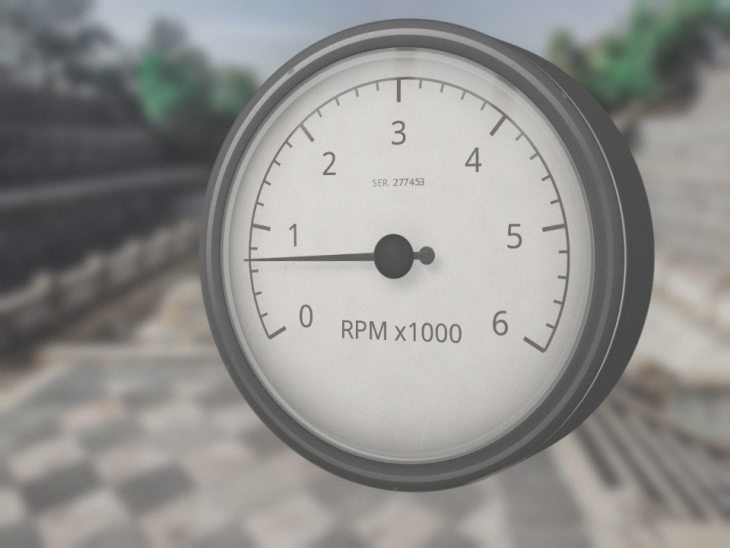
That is **700** rpm
